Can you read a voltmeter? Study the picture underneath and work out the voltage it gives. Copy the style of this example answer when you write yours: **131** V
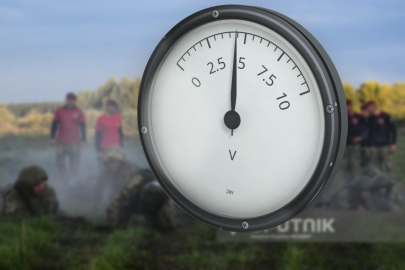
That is **4.5** V
